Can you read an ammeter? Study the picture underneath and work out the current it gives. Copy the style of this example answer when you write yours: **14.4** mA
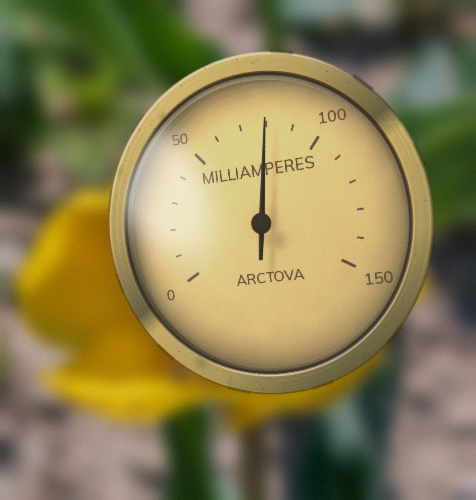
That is **80** mA
